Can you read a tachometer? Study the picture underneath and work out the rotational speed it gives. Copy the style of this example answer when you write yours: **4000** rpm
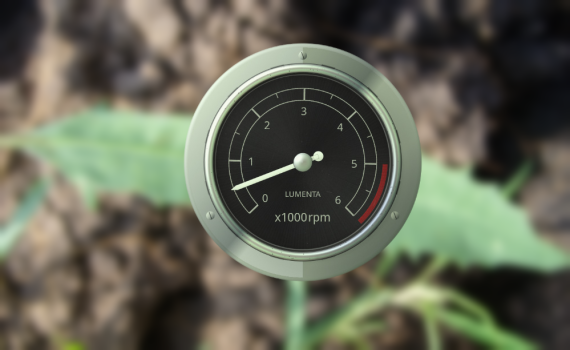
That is **500** rpm
